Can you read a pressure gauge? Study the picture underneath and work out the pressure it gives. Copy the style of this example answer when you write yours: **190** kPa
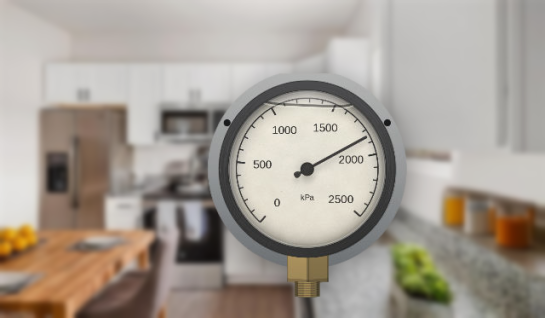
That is **1850** kPa
